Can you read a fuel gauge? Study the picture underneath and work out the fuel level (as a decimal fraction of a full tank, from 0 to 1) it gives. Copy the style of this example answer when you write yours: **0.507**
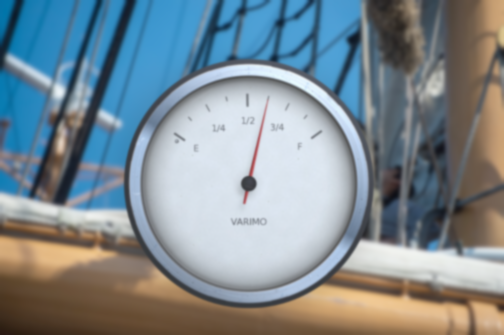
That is **0.625**
